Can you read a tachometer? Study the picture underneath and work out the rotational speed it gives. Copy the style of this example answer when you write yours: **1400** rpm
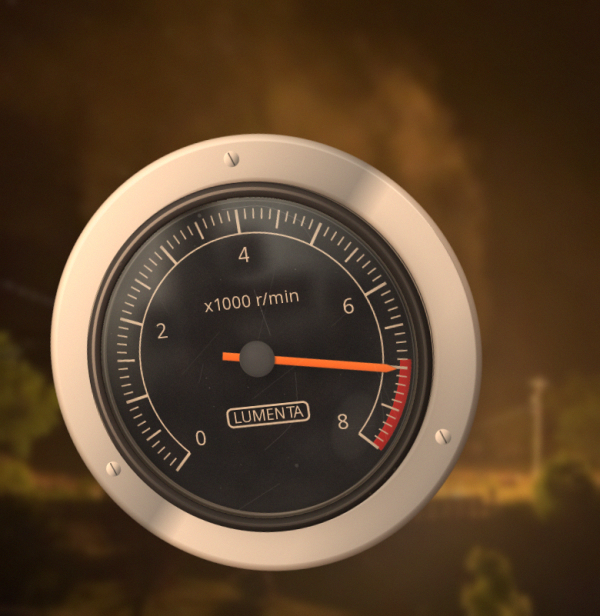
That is **7000** rpm
